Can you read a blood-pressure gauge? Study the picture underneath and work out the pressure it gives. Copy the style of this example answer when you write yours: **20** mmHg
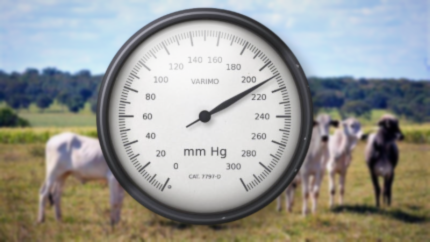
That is **210** mmHg
